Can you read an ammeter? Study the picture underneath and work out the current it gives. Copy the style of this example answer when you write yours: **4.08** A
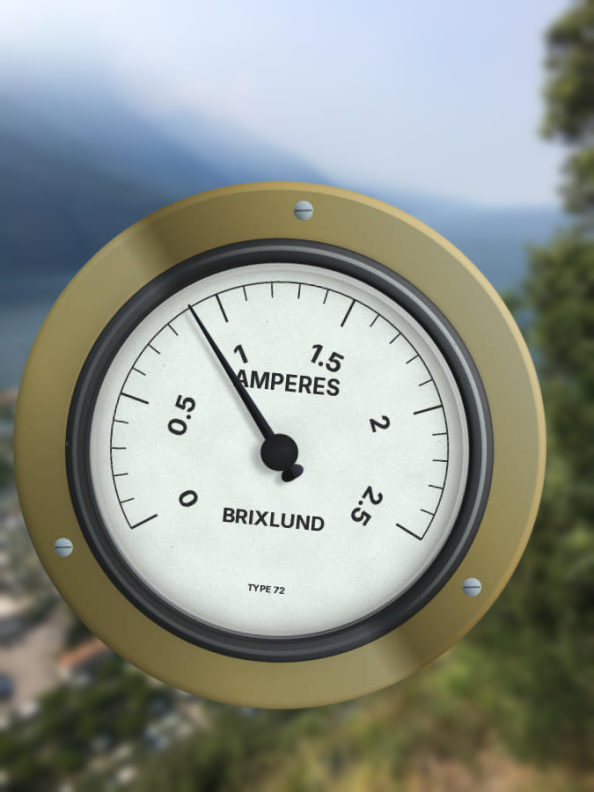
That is **0.9** A
